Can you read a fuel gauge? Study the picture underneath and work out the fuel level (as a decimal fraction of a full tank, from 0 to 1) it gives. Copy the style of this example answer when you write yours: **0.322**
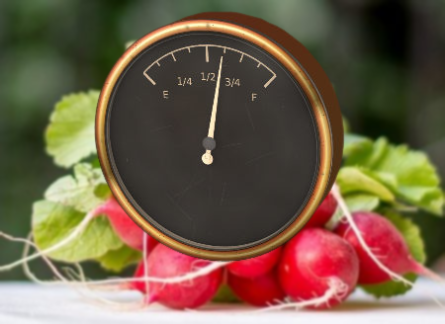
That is **0.625**
